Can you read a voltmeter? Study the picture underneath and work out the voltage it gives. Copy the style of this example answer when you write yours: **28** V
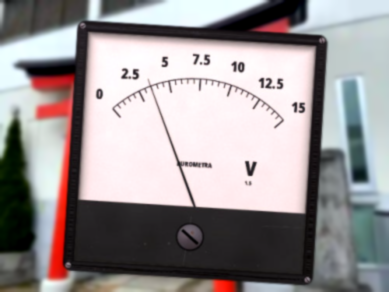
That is **3.5** V
